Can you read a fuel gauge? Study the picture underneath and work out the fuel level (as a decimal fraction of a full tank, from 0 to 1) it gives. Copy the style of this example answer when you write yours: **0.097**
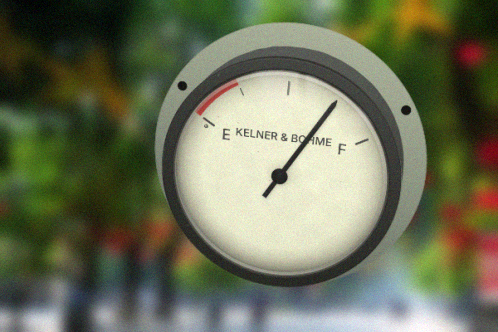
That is **0.75**
